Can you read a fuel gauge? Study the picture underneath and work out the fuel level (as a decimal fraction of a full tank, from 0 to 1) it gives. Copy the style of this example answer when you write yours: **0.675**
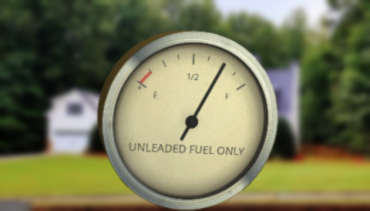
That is **0.75**
